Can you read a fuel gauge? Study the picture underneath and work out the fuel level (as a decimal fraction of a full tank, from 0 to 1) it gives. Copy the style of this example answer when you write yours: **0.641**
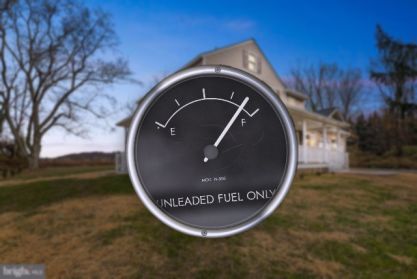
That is **0.875**
